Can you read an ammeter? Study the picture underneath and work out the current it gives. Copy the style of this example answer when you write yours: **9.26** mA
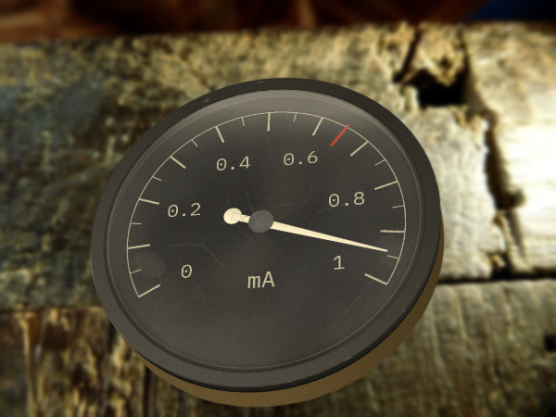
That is **0.95** mA
